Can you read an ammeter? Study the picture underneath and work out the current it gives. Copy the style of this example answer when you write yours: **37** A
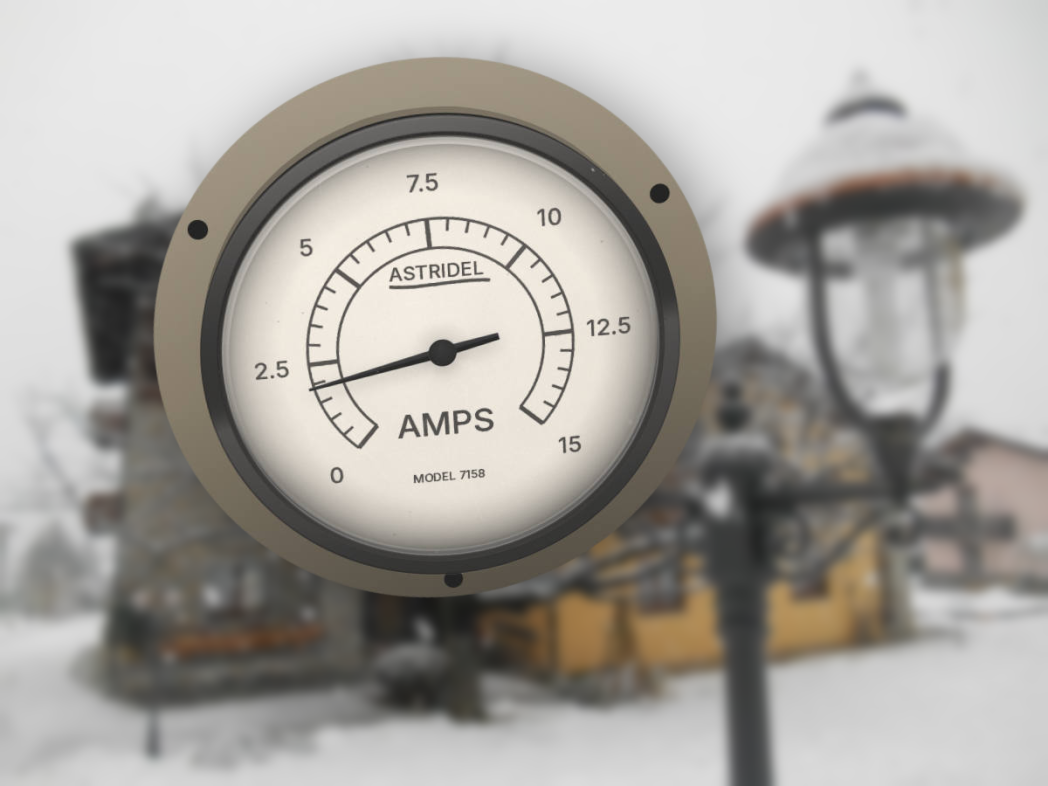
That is **2** A
